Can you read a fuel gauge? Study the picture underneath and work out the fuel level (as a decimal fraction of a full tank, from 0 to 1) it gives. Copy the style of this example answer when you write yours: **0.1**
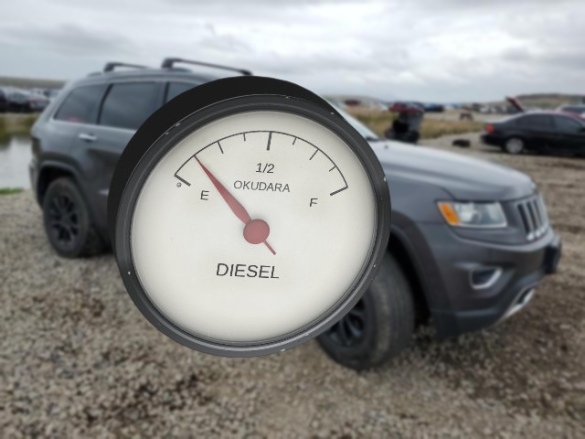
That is **0.125**
